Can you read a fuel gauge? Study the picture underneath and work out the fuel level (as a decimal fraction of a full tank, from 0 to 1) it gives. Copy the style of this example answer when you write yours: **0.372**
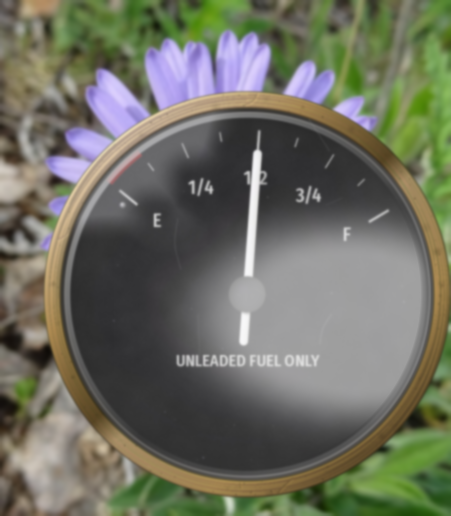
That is **0.5**
